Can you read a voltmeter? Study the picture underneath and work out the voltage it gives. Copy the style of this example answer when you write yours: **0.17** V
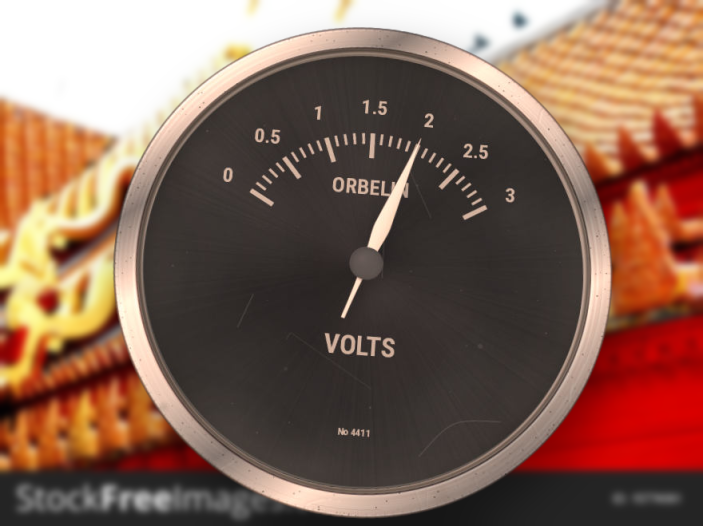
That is **2** V
